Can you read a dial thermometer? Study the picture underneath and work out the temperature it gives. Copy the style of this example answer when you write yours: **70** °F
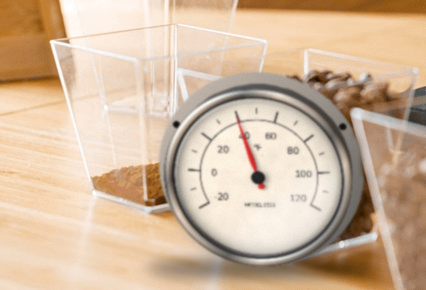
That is **40** °F
